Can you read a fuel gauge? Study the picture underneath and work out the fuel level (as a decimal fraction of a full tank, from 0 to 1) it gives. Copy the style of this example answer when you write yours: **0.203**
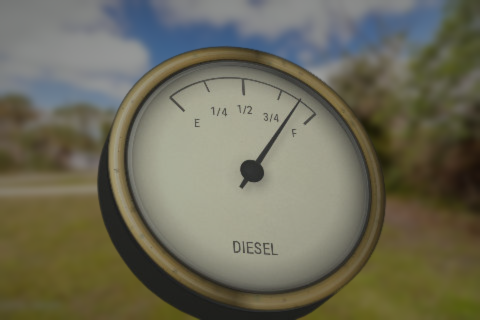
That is **0.875**
